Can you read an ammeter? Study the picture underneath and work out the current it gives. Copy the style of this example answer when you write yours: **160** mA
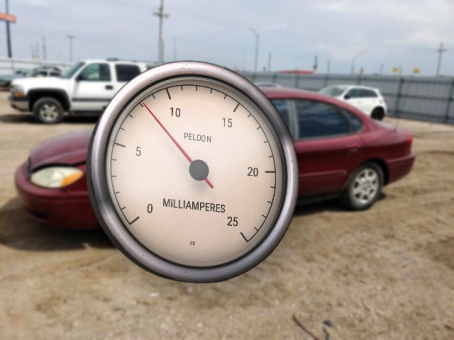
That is **8** mA
